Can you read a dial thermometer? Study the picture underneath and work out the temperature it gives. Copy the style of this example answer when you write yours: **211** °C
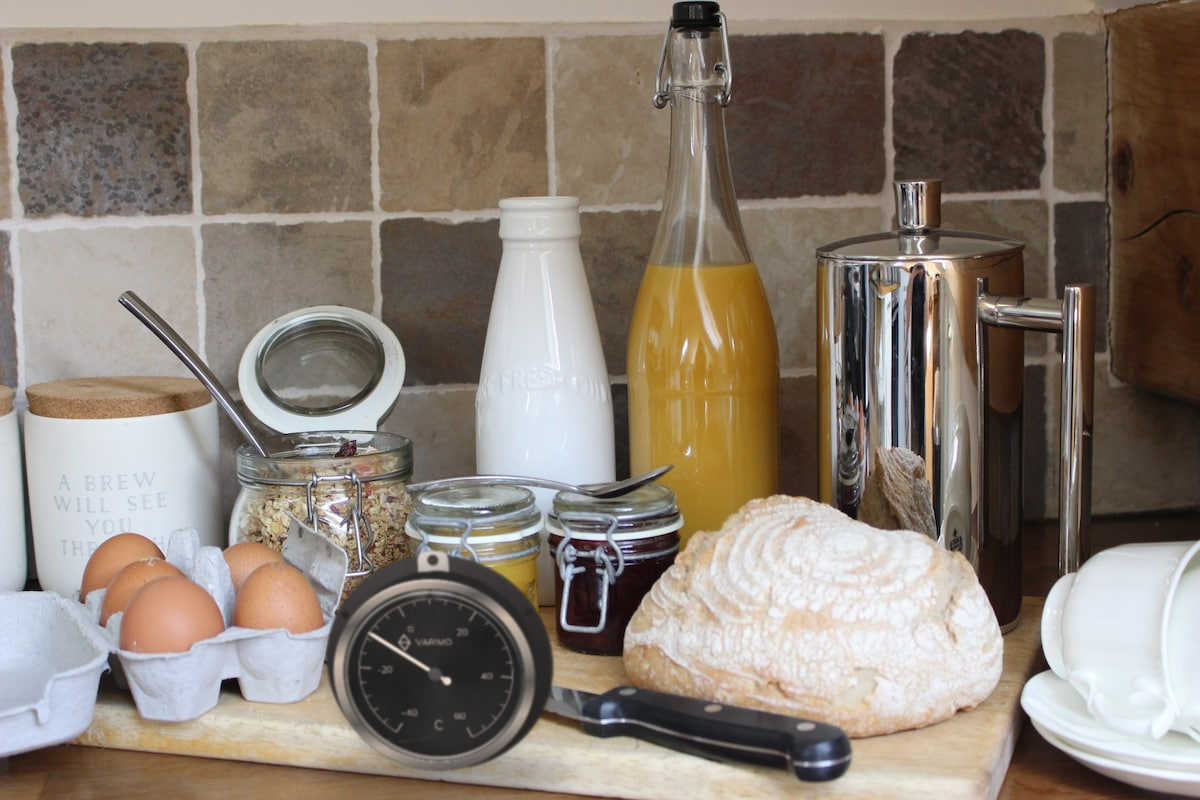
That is **-10** °C
